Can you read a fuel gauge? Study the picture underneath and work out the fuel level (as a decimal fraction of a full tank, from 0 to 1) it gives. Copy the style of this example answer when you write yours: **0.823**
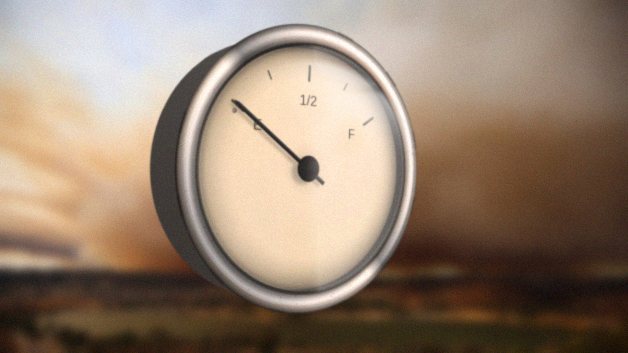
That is **0**
